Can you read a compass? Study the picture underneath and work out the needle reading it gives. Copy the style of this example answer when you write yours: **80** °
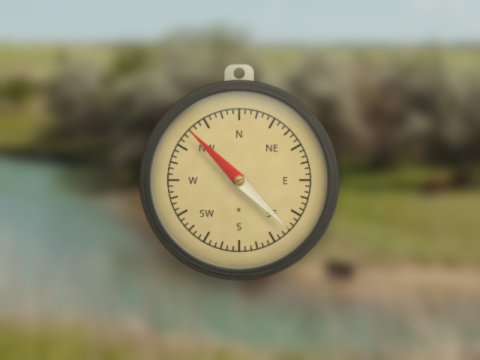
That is **315** °
